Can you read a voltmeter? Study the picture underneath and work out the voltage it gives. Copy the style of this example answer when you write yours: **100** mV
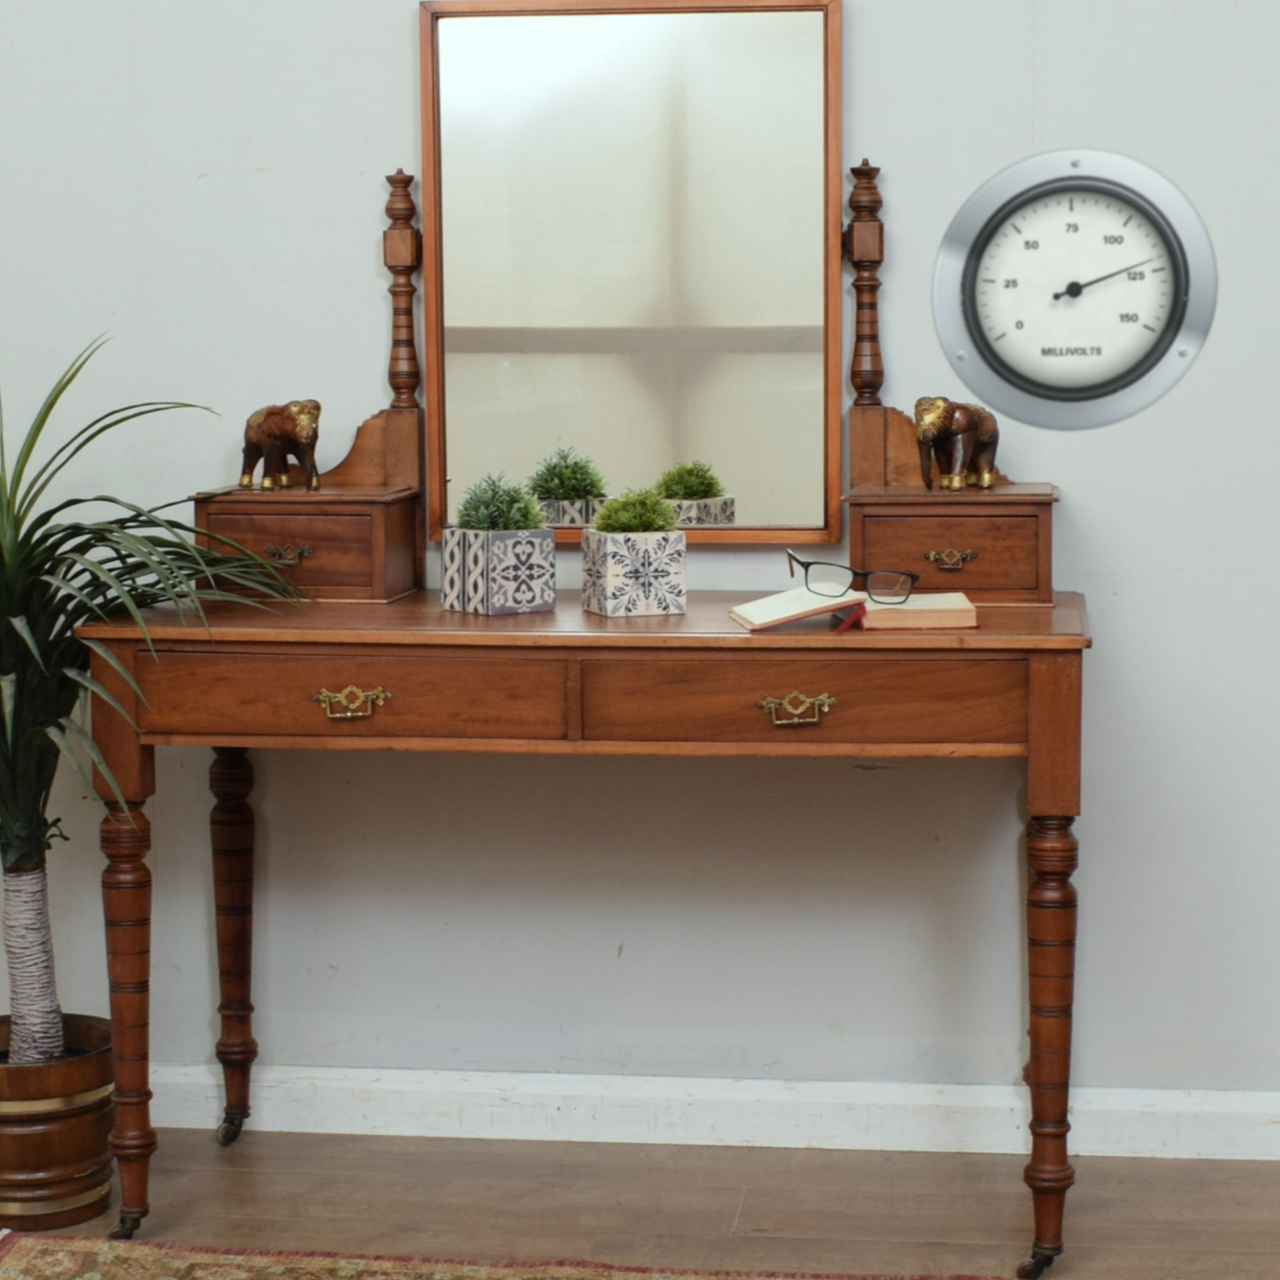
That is **120** mV
